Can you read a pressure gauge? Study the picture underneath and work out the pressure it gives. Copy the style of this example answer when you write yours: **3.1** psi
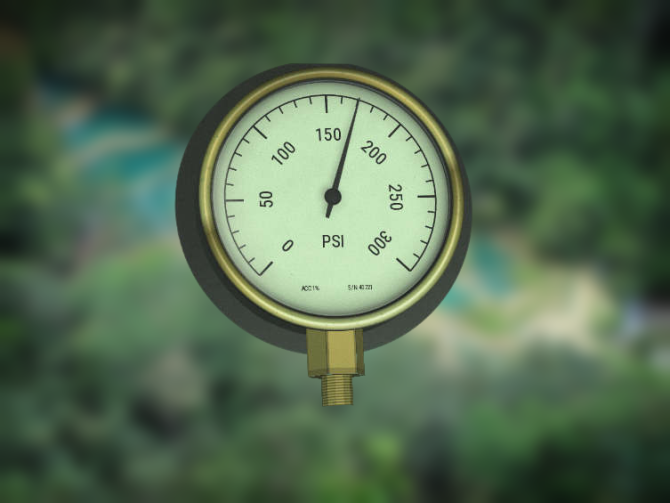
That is **170** psi
